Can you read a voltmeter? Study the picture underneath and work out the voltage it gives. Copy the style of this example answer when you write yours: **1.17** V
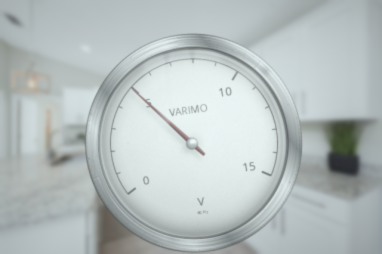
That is **5** V
